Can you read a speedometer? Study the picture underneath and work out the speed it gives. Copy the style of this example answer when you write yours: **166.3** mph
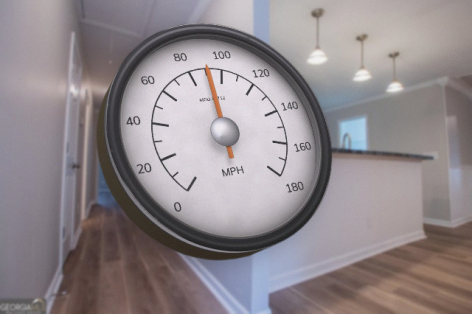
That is **90** mph
